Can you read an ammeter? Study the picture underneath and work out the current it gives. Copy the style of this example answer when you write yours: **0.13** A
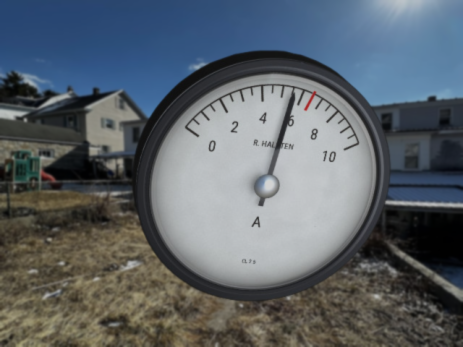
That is **5.5** A
